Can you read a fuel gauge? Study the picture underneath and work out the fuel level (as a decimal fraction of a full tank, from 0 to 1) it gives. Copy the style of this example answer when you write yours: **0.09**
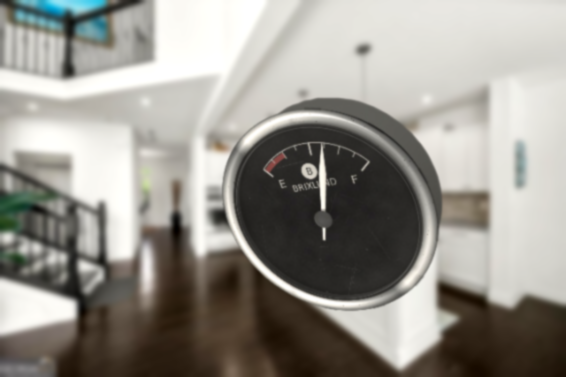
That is **0.625**
